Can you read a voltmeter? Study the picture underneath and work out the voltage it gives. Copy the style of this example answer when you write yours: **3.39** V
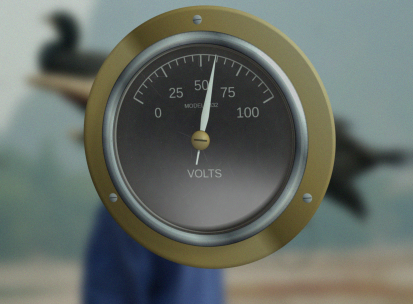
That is **60** V
